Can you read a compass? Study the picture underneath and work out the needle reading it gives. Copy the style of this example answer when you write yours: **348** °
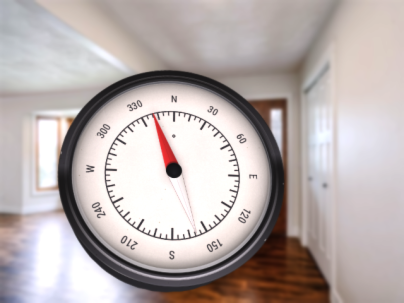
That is **340** °
